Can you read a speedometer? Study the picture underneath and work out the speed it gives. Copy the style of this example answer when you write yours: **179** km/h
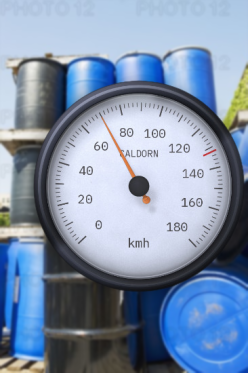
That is **70** km/h
